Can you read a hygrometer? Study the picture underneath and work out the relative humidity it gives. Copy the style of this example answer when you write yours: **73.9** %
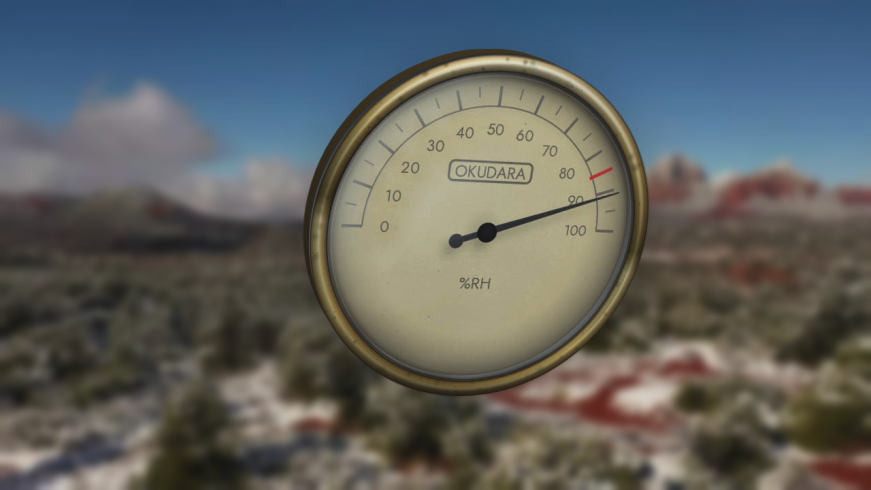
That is **90** %
